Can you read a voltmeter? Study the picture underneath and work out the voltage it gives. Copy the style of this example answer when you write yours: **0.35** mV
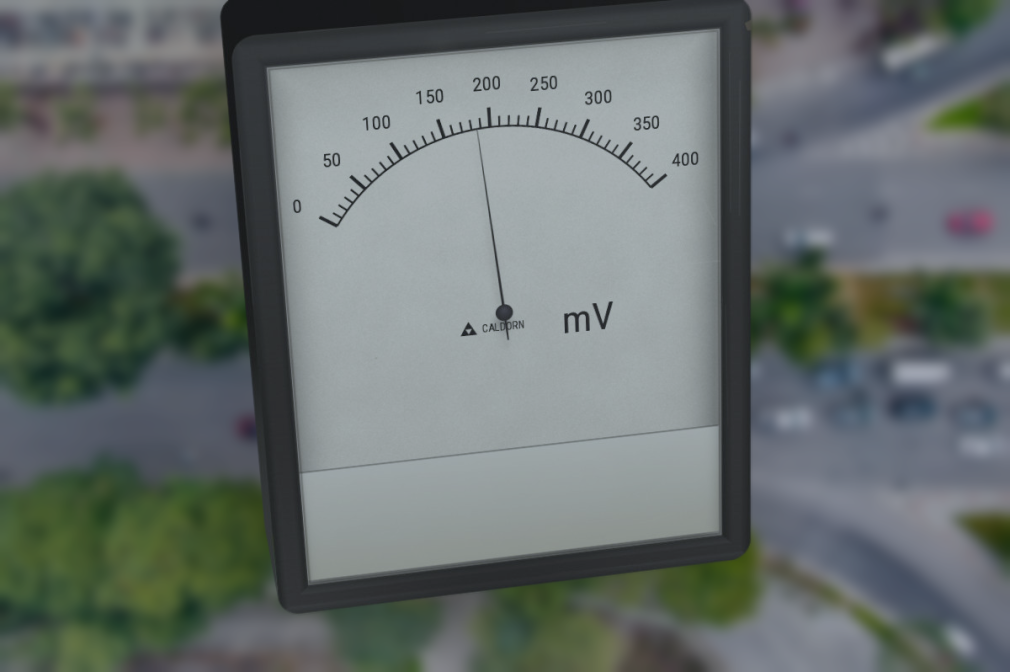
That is **185** mV
